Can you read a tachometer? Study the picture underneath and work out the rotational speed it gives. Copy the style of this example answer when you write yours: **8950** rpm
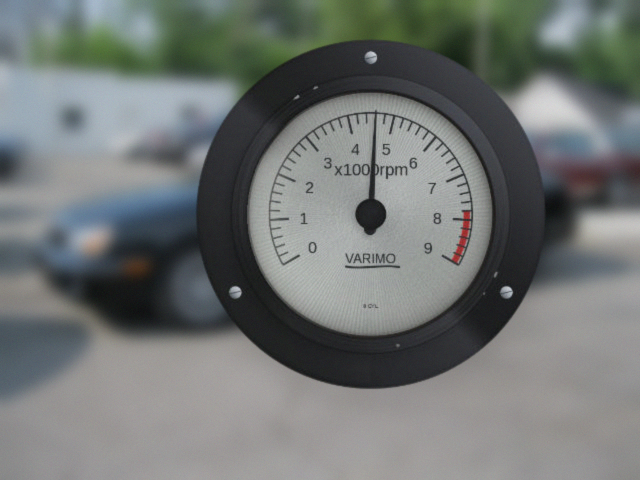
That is **4600** rpm
